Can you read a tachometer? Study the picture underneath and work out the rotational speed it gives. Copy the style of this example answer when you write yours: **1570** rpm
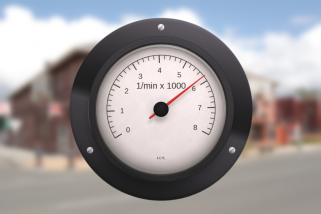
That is **5800** rpm
